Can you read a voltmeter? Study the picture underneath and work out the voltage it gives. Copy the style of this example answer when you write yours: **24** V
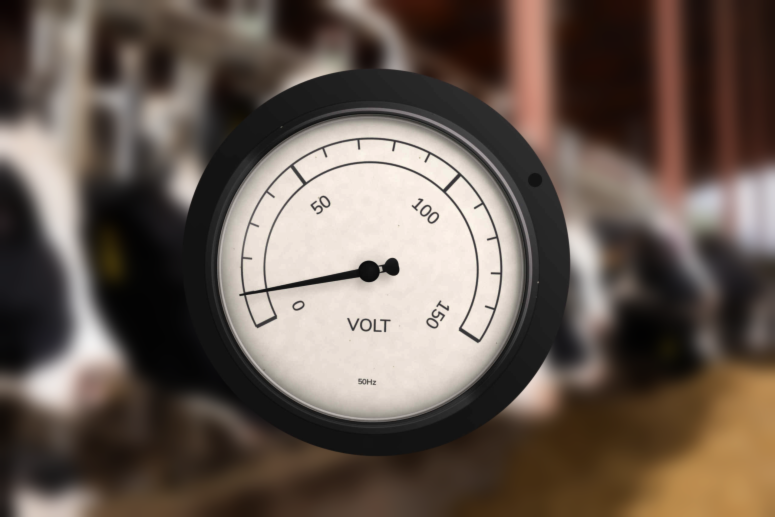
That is **10** V
